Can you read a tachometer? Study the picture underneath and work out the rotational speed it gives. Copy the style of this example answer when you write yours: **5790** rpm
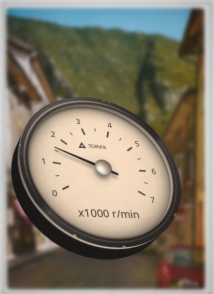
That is **1500** rpm
